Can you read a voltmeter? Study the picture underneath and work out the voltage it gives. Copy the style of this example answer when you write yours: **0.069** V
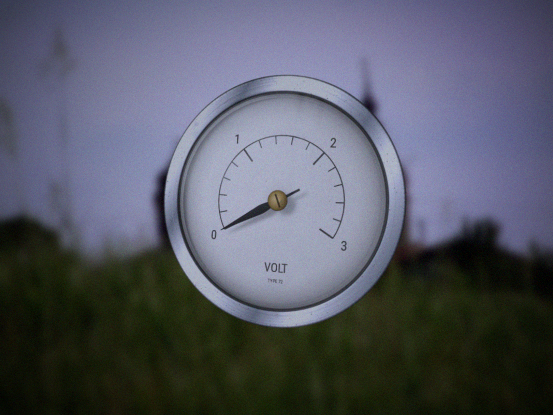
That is **0** V
